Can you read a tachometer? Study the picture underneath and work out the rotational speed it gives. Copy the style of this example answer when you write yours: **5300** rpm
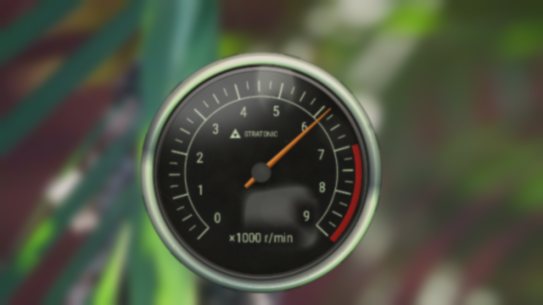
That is **6125** rpm
